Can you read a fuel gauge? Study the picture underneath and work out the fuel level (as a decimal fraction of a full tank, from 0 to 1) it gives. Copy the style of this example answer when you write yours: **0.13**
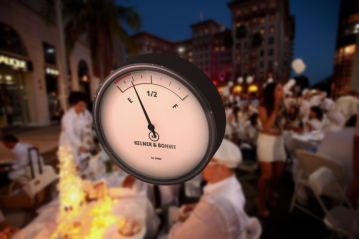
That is **0.25**
